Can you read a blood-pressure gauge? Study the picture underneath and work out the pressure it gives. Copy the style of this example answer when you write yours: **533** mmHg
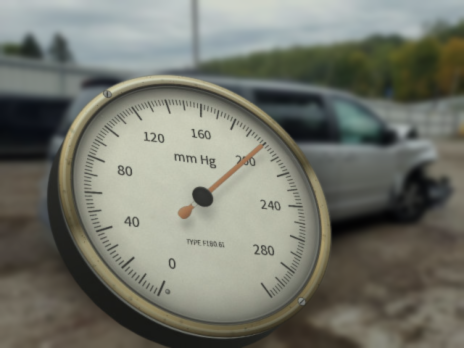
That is **200** mmHg
